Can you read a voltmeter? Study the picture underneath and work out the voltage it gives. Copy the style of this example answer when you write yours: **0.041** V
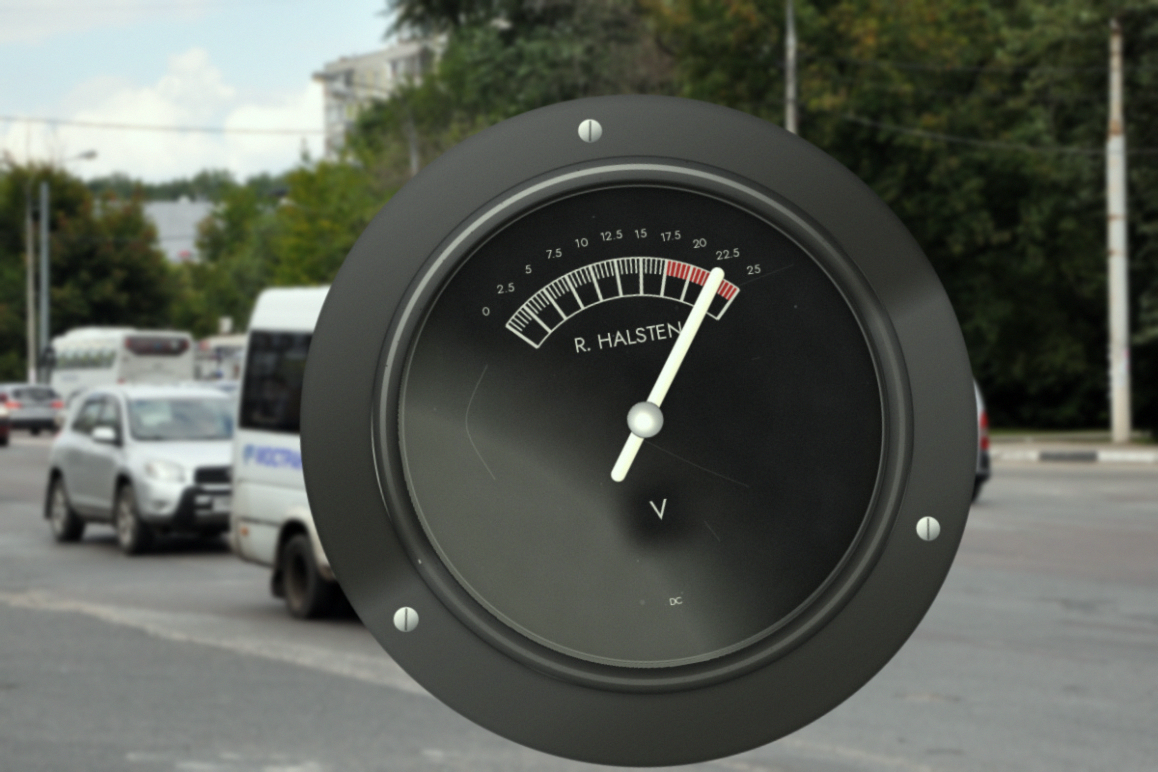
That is **22.5** V
